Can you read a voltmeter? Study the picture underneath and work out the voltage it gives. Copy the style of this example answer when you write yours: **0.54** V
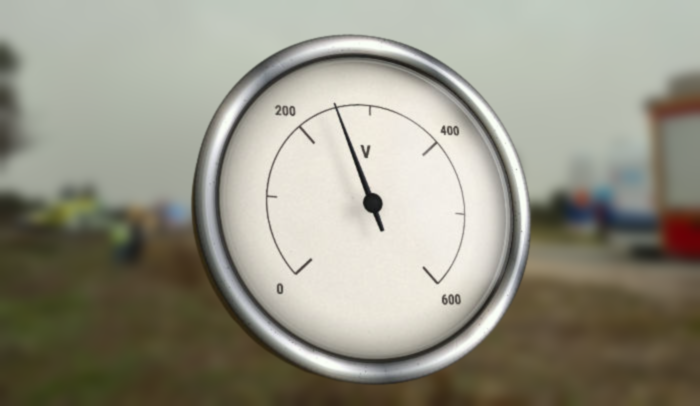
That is **250** V
